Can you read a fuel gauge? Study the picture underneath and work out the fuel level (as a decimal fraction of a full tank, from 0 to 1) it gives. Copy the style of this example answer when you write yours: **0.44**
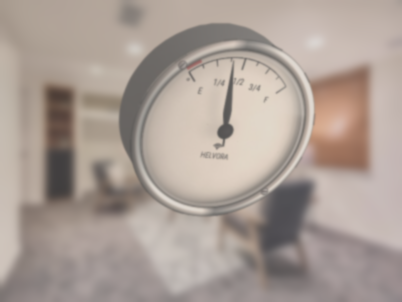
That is **0.375**
